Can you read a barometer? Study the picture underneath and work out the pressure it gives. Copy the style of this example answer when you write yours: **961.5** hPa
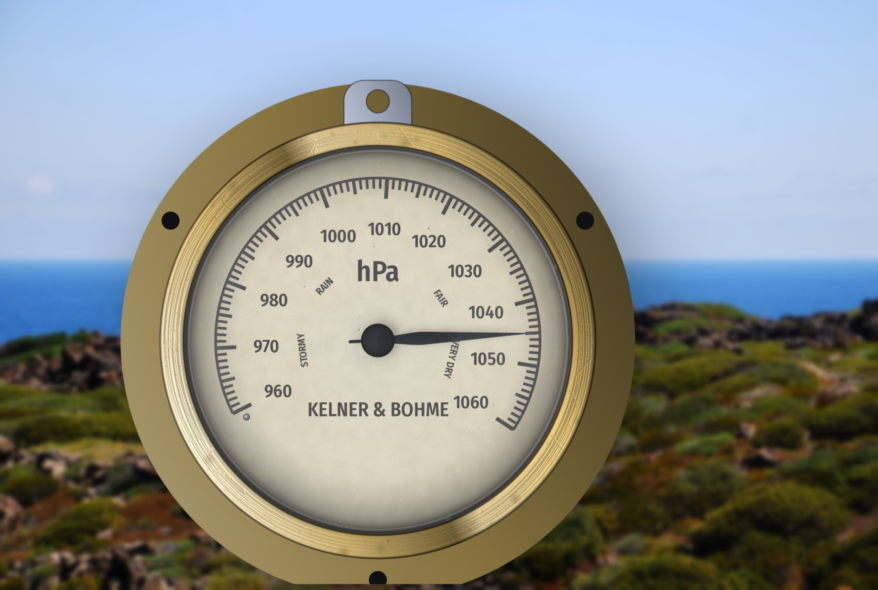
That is **1045** hPa
